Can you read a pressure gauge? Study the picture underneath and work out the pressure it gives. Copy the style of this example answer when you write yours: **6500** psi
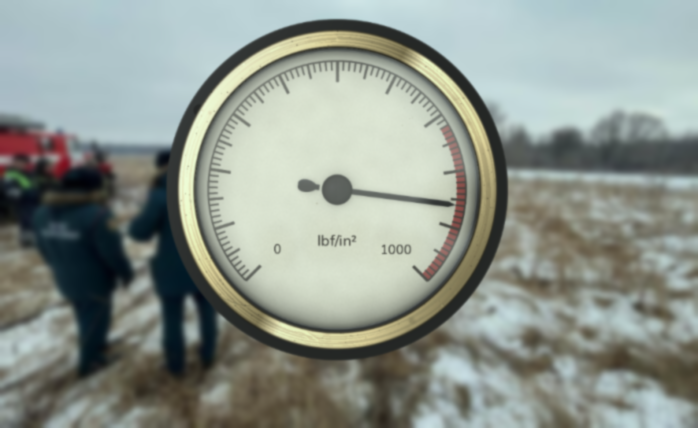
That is **860** psi
